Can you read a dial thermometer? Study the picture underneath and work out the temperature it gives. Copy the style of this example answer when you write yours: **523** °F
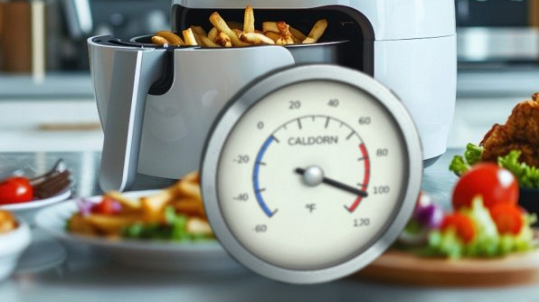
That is **105** °F
